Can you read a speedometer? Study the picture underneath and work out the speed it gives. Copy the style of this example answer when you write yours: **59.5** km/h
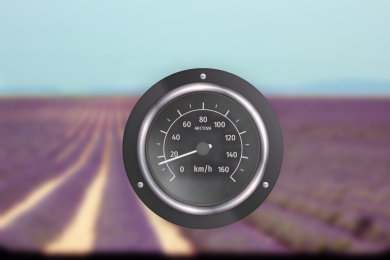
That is **15** km/h
